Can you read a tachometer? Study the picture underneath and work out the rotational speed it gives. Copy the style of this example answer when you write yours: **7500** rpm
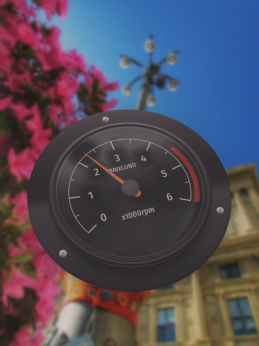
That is **2250** rpm
